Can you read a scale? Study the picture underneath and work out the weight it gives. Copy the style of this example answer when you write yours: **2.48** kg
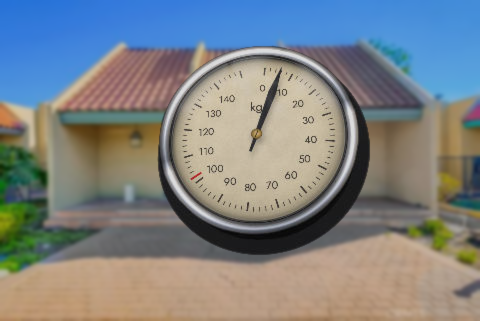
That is **6** kg
